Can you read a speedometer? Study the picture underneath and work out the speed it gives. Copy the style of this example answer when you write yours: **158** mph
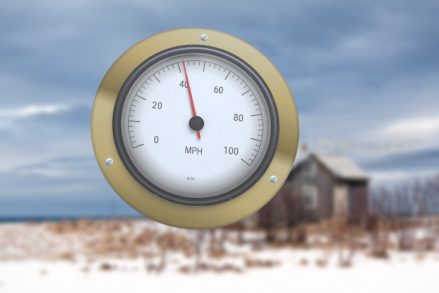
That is **42** mph
